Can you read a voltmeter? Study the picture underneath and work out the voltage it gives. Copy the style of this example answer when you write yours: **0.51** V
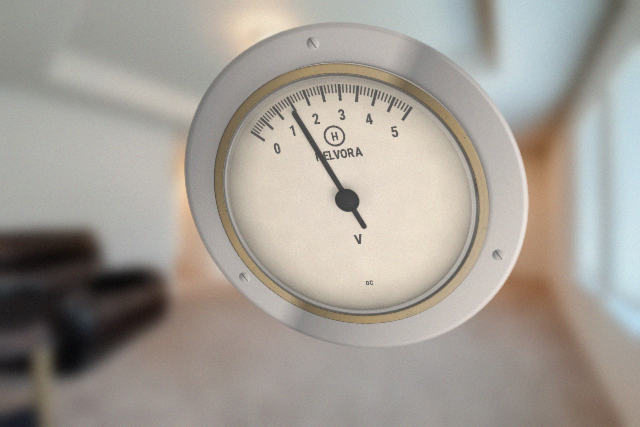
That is **1.5** V
